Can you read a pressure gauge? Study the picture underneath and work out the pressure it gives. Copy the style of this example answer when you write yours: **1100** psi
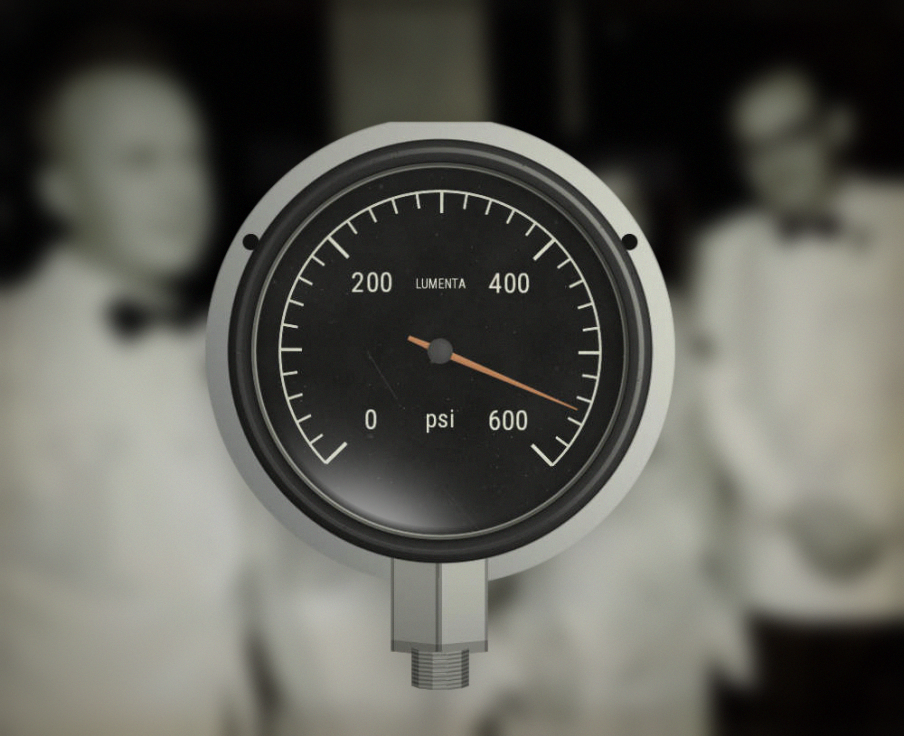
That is **550** psi
